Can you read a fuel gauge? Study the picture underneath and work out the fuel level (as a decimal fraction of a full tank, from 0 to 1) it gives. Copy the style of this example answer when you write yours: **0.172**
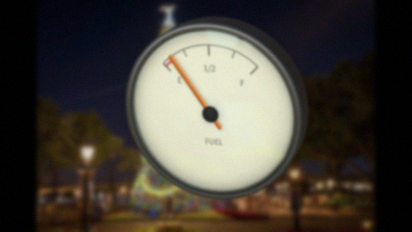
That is **0.125**
